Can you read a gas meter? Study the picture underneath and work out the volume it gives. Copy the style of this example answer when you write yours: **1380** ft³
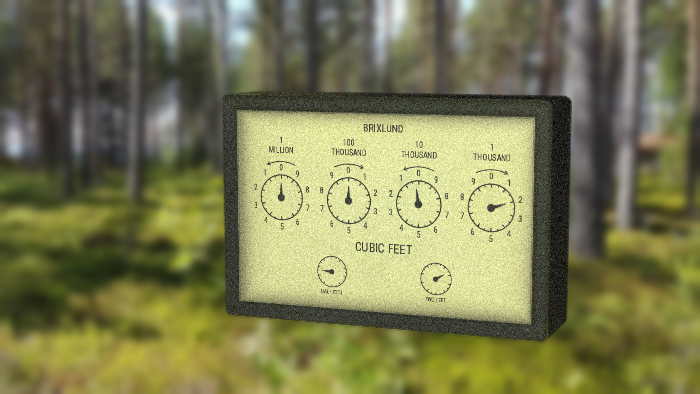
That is **200** ft³
